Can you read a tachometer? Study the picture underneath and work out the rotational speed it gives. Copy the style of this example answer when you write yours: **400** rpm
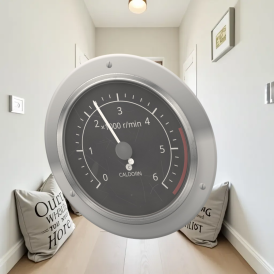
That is **2400** rpm
